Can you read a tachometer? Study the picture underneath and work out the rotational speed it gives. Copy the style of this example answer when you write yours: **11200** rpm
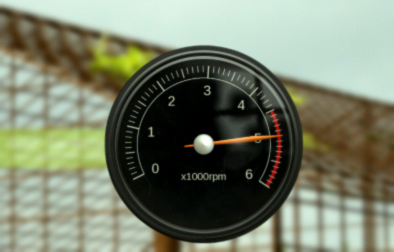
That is **5000** rpm
